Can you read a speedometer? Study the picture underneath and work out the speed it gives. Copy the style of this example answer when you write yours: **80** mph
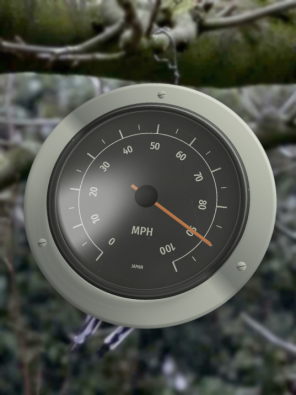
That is **90** mph
